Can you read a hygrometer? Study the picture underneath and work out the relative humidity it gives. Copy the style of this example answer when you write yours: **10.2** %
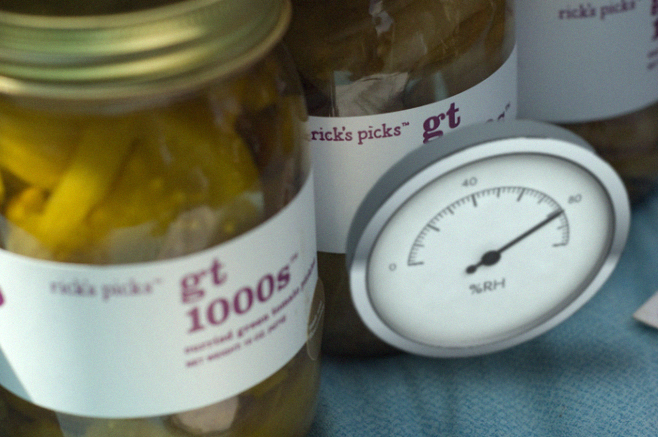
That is **80** %
